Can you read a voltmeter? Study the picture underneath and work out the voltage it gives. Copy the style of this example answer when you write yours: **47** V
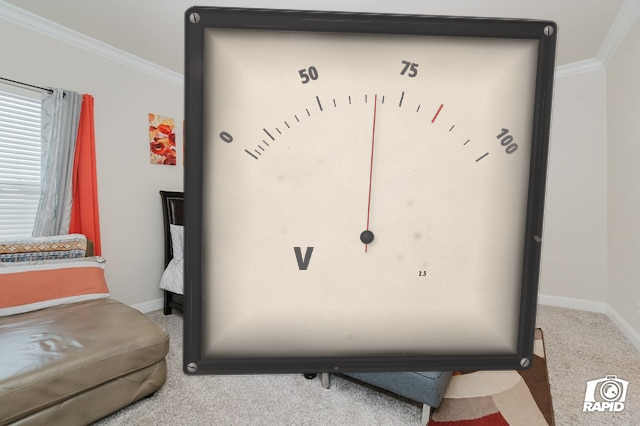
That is **67.5** V
